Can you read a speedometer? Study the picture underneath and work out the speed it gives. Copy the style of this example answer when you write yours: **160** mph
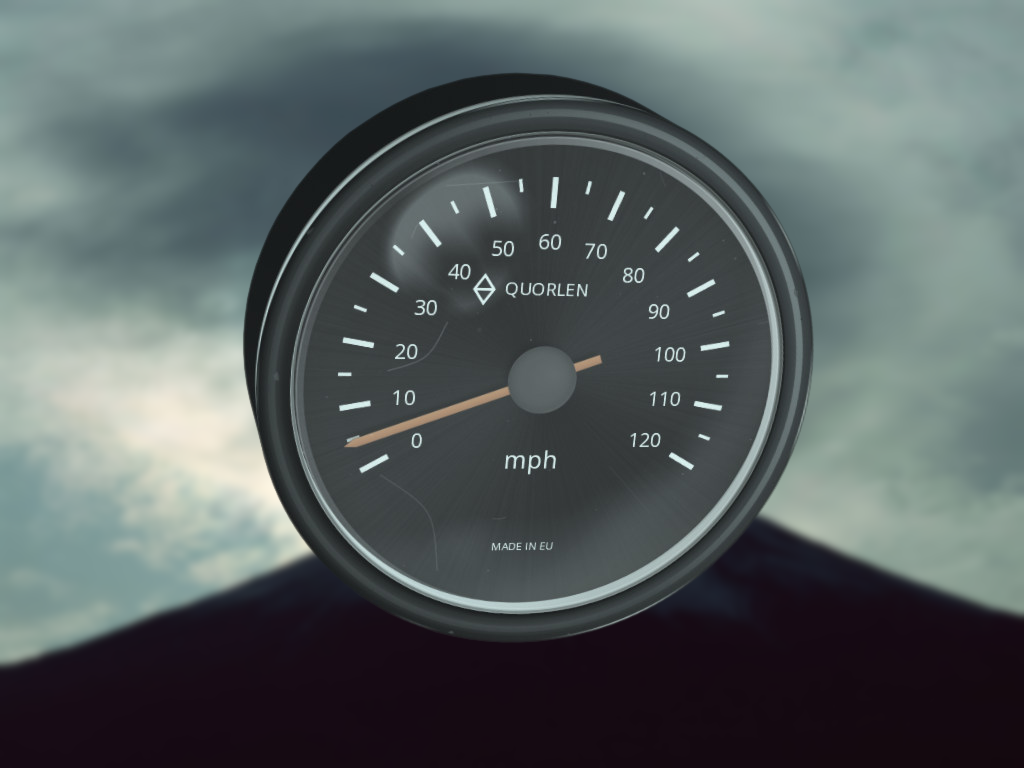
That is **5** mph
